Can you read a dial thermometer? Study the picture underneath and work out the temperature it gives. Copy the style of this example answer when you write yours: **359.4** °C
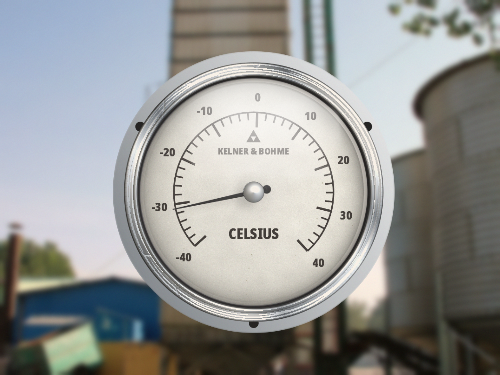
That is **-31** °C
